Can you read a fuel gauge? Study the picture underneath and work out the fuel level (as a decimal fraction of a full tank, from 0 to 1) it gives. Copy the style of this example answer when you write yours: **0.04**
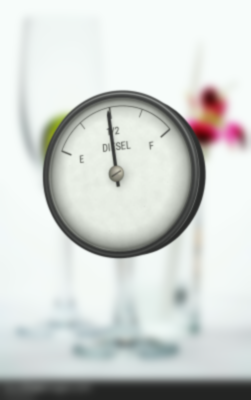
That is **0.5**
